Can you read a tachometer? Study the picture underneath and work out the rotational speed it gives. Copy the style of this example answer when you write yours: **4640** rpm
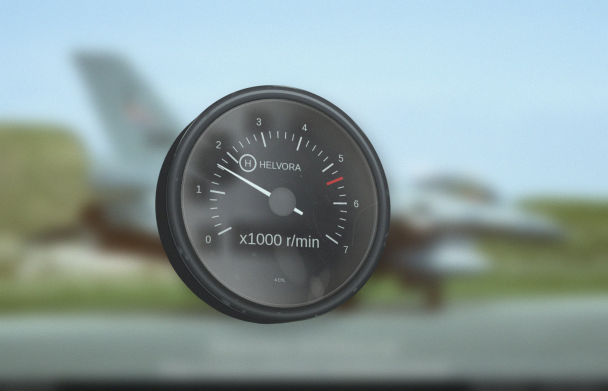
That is **1600** rpm
